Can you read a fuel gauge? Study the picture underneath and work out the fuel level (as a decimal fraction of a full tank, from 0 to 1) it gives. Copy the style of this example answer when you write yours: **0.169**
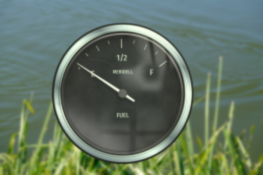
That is **0**
